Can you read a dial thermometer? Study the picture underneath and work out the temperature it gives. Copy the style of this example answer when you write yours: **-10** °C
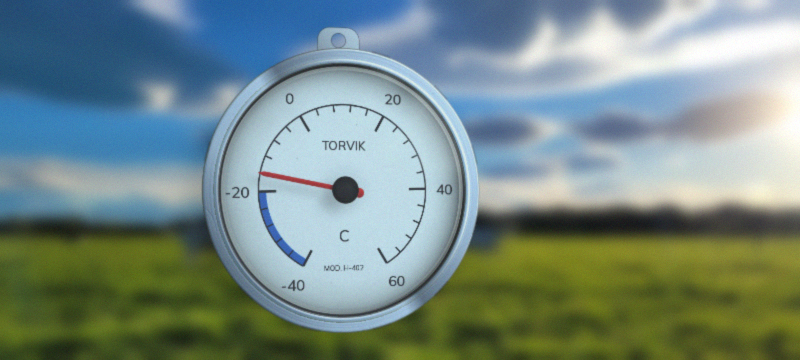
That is **-16** °C
